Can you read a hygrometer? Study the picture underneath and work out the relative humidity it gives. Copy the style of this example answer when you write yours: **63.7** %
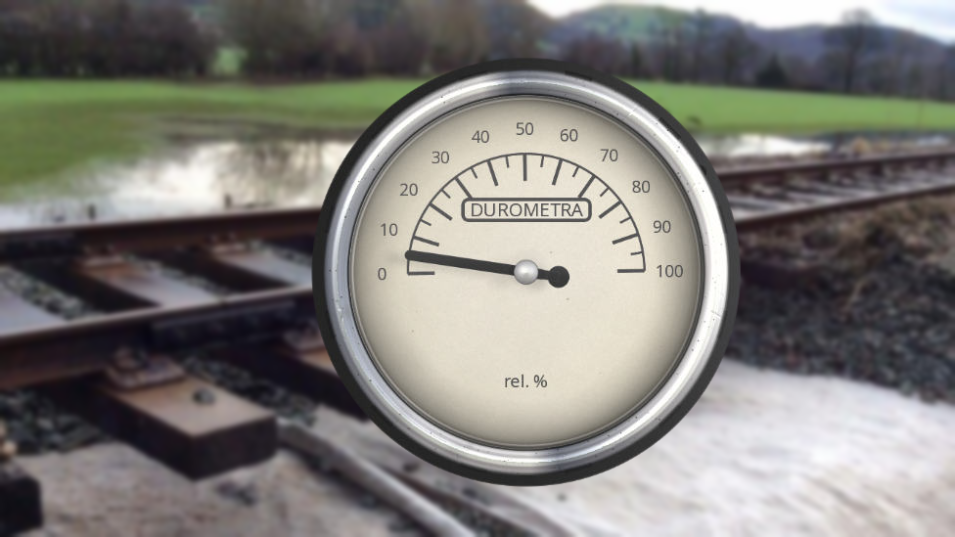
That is **5** %
